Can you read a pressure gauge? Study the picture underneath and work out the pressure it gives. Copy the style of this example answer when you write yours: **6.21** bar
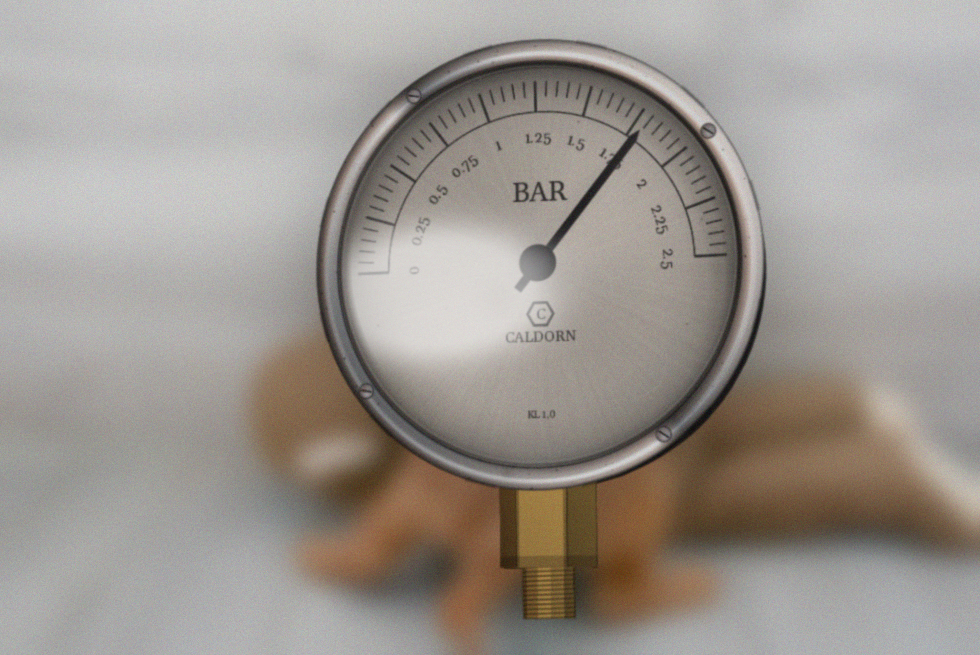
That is **1.8** bar
